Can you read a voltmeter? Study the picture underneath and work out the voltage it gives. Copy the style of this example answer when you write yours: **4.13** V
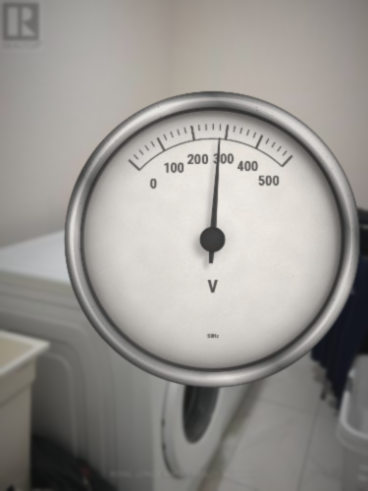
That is **280** V
